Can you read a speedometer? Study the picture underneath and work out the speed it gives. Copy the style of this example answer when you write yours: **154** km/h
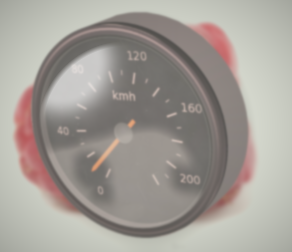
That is **10** km/h
